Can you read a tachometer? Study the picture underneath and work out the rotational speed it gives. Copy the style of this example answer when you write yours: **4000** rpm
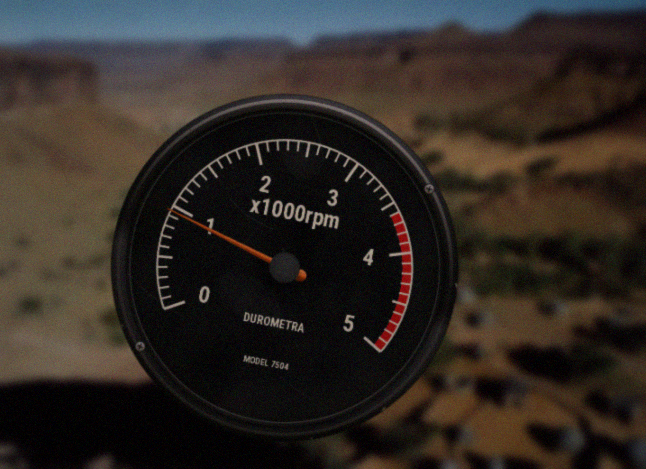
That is **950** rpm
